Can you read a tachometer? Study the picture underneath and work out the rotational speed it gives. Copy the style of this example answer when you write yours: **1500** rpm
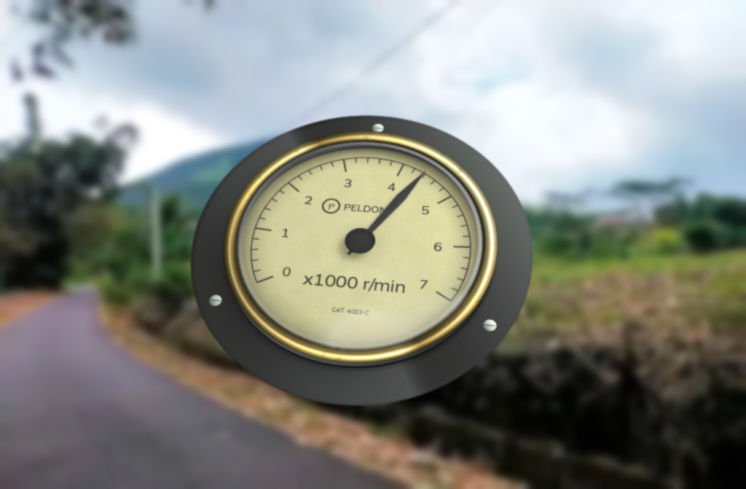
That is **4400** rpm
